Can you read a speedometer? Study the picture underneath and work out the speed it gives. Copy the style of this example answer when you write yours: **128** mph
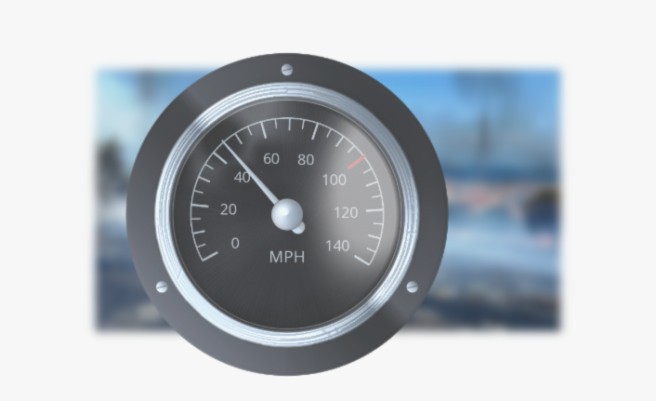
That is **45** mph
